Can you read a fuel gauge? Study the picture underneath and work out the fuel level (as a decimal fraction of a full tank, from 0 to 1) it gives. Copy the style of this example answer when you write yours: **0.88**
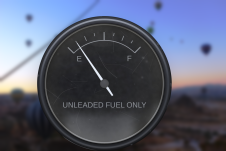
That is **0.125**
